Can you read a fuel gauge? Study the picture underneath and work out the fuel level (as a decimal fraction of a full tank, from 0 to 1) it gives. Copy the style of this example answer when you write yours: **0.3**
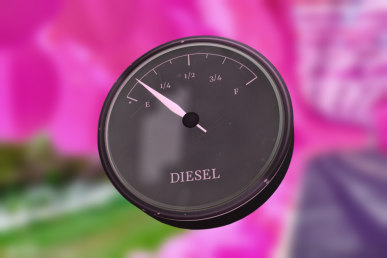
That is **0.125**
